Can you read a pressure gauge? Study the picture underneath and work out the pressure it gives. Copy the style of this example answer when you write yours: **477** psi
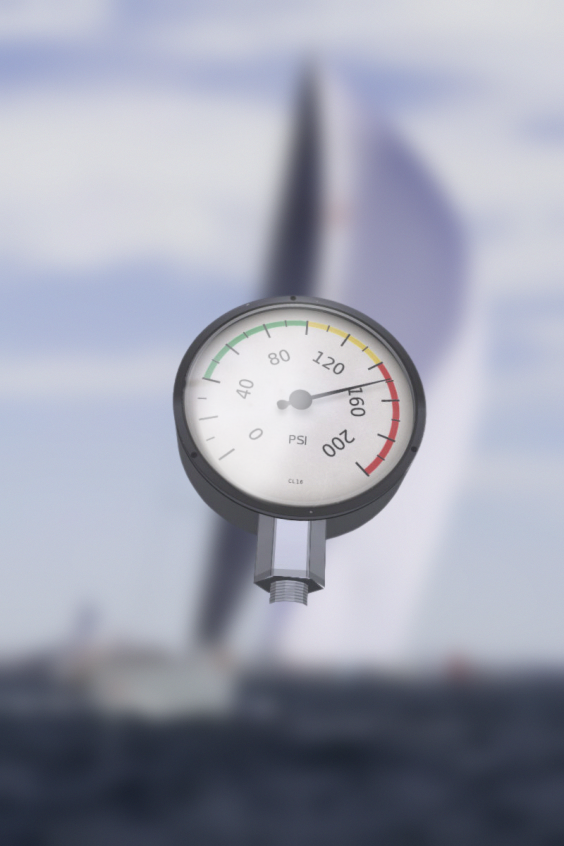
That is **150** psi
